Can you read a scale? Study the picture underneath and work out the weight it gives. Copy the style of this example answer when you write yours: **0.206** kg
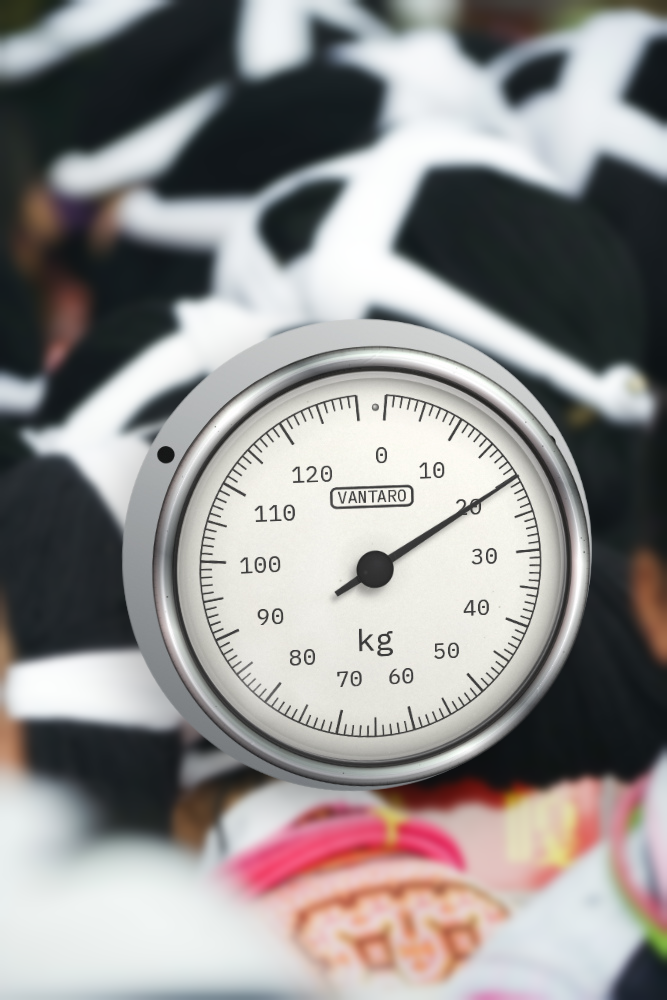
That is **20** kg
